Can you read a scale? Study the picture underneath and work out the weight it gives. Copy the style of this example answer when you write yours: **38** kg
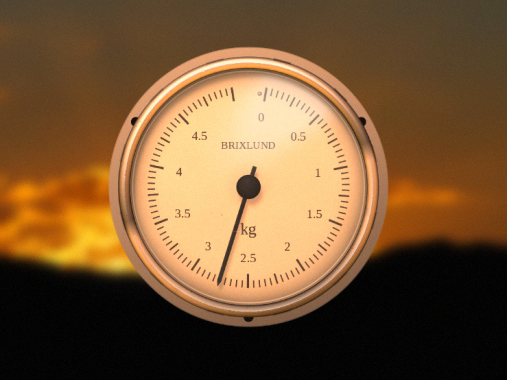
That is **2.75** kg
